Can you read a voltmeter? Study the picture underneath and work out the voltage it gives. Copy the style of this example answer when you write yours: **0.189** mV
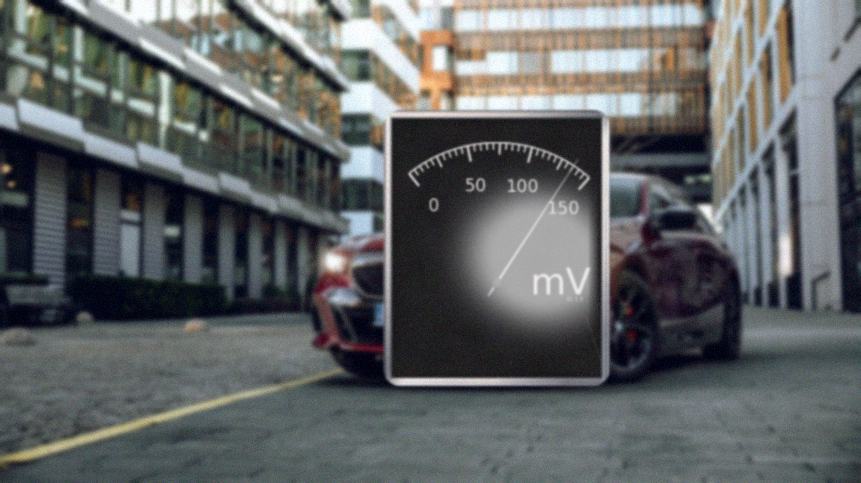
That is **135** mV
